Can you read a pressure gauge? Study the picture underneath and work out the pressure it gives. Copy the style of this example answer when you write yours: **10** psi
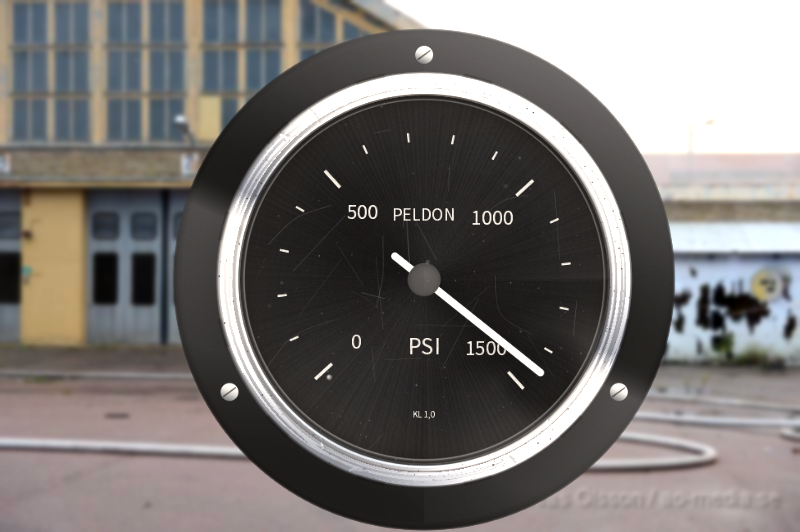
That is **1450** psi
